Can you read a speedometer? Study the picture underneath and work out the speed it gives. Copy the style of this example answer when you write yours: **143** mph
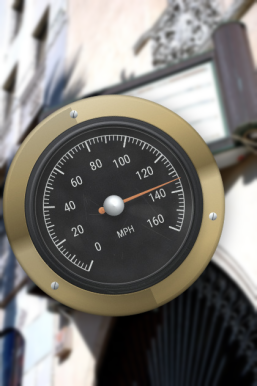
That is **134** mph
